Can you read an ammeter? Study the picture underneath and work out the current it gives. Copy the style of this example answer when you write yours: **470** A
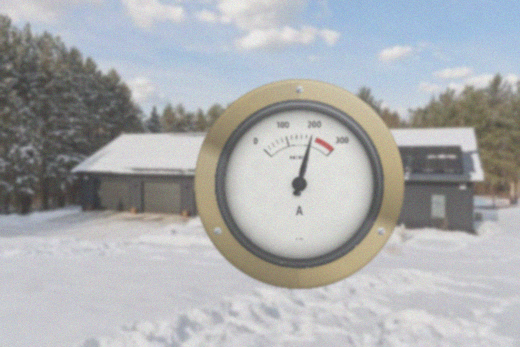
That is **200** A
